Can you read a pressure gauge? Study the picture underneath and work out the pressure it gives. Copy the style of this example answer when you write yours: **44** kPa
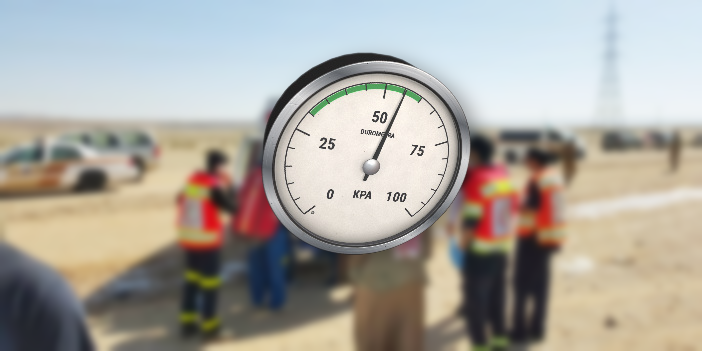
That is **55** kPa
